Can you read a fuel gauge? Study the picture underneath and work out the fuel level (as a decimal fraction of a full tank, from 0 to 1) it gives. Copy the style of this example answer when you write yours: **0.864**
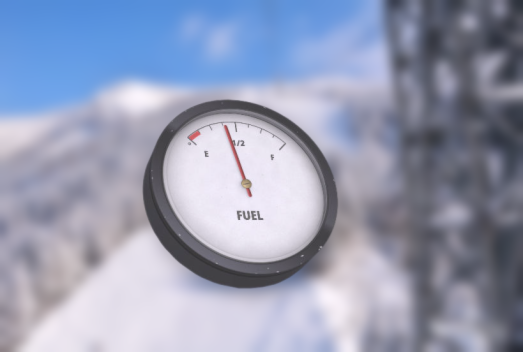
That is **0.375**
